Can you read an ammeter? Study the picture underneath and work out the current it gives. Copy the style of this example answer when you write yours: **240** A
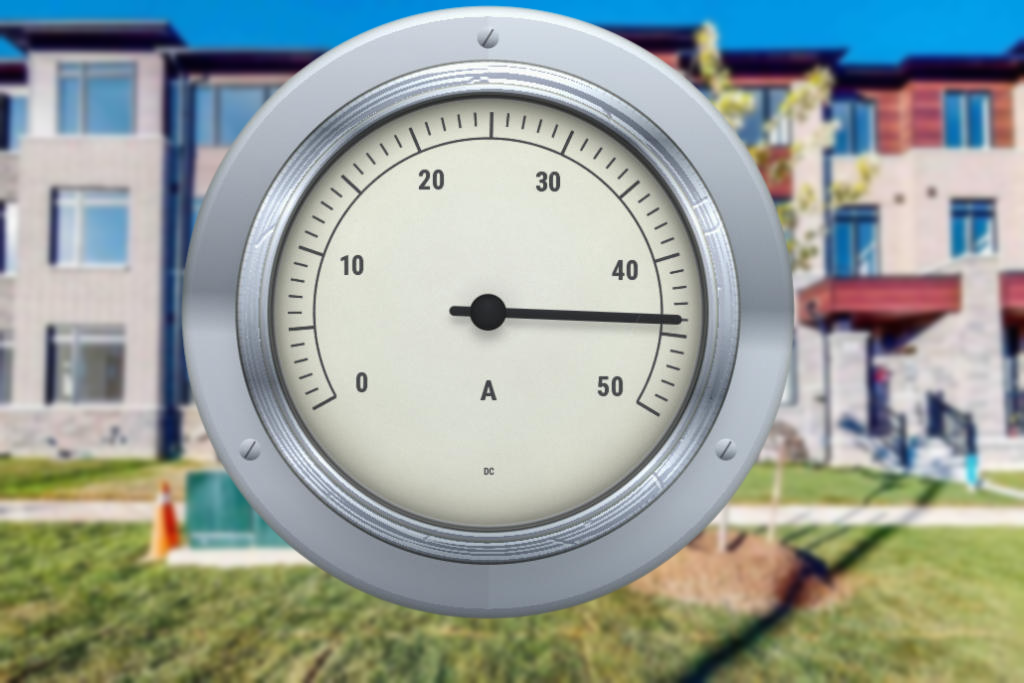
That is **44** A
